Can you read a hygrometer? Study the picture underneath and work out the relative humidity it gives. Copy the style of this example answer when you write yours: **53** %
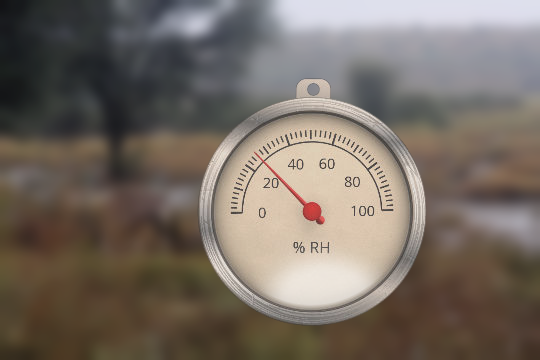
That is **26** %
